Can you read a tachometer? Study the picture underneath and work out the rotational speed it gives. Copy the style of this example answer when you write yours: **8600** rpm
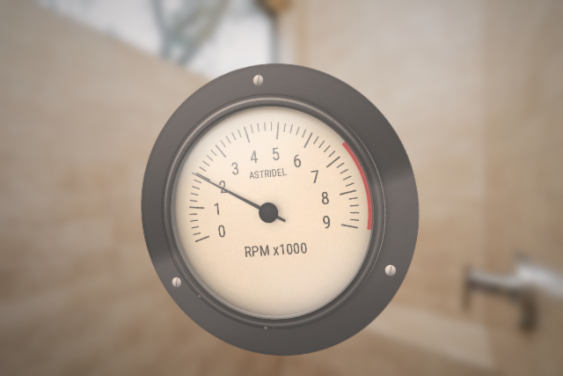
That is **2000** rpm
